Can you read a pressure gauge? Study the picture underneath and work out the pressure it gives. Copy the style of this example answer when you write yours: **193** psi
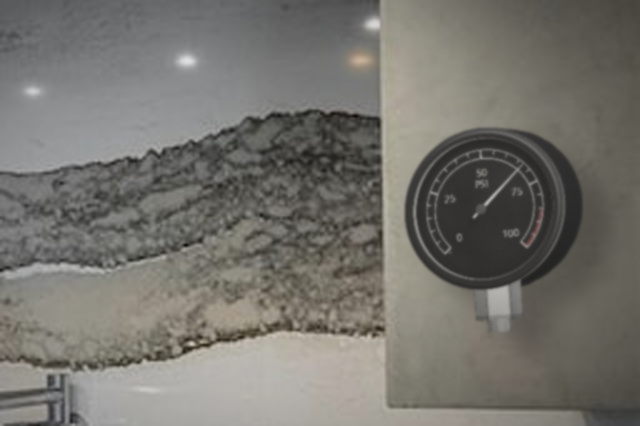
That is **67.5** psi
